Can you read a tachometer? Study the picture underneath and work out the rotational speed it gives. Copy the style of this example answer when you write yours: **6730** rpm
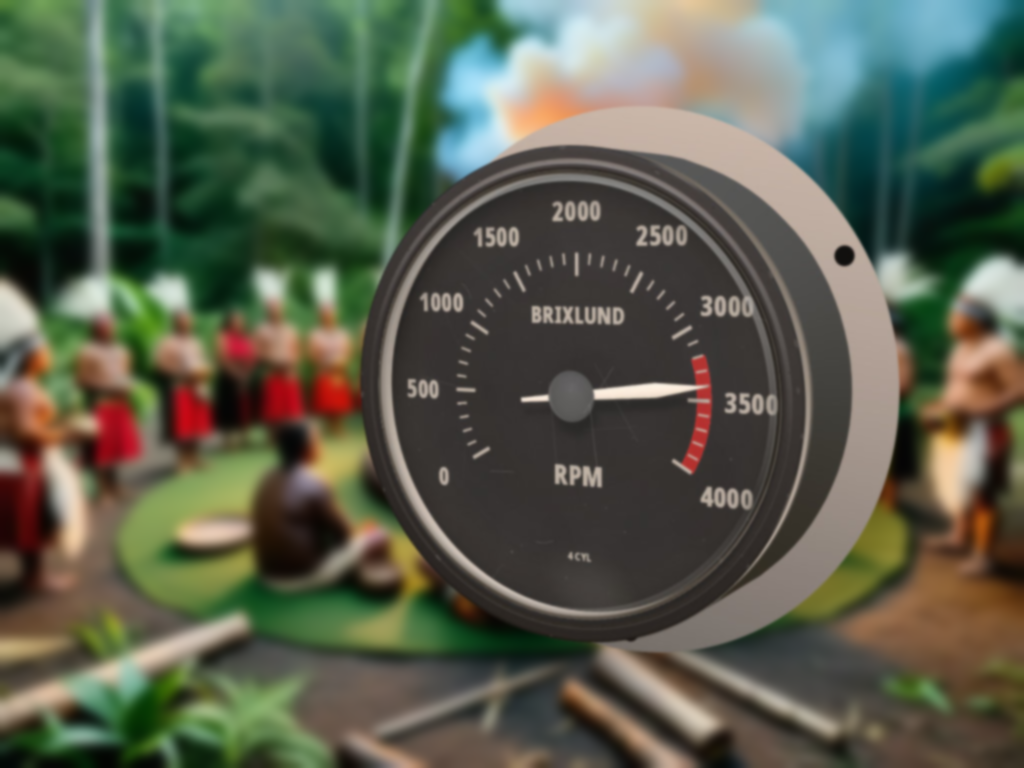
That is **3400** rpm
